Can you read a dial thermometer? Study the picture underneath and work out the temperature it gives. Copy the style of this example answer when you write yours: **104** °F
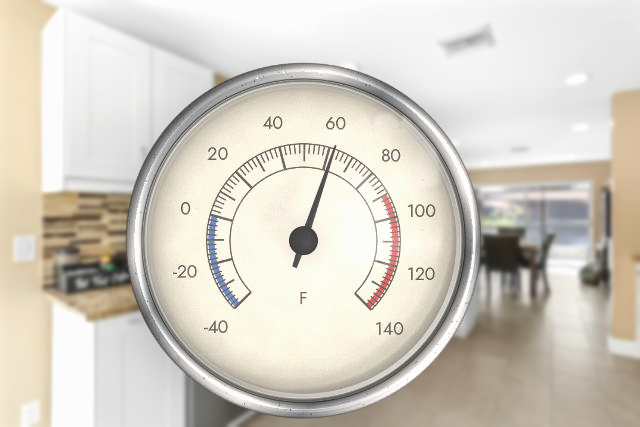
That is **62** °F
